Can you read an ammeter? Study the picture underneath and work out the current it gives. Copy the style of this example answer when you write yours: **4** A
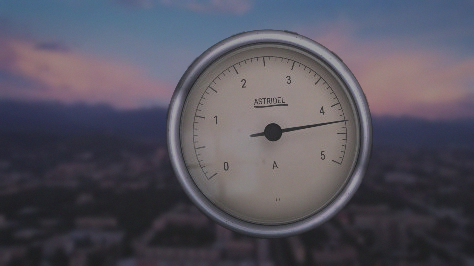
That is **4.3** A
